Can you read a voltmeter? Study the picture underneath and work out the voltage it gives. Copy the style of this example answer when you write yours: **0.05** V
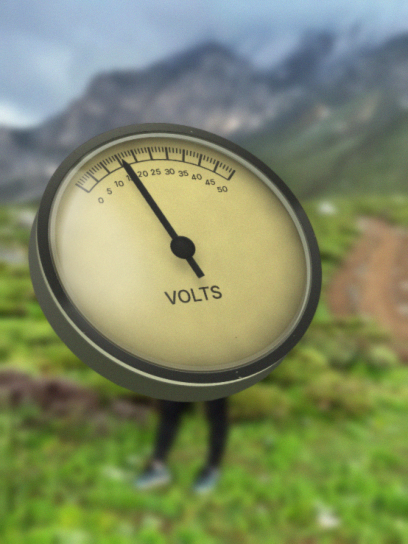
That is **15** V
